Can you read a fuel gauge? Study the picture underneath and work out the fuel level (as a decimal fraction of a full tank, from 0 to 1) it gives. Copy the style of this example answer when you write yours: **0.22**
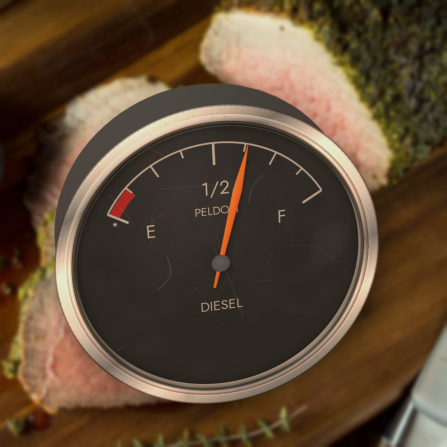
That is **0.625**
